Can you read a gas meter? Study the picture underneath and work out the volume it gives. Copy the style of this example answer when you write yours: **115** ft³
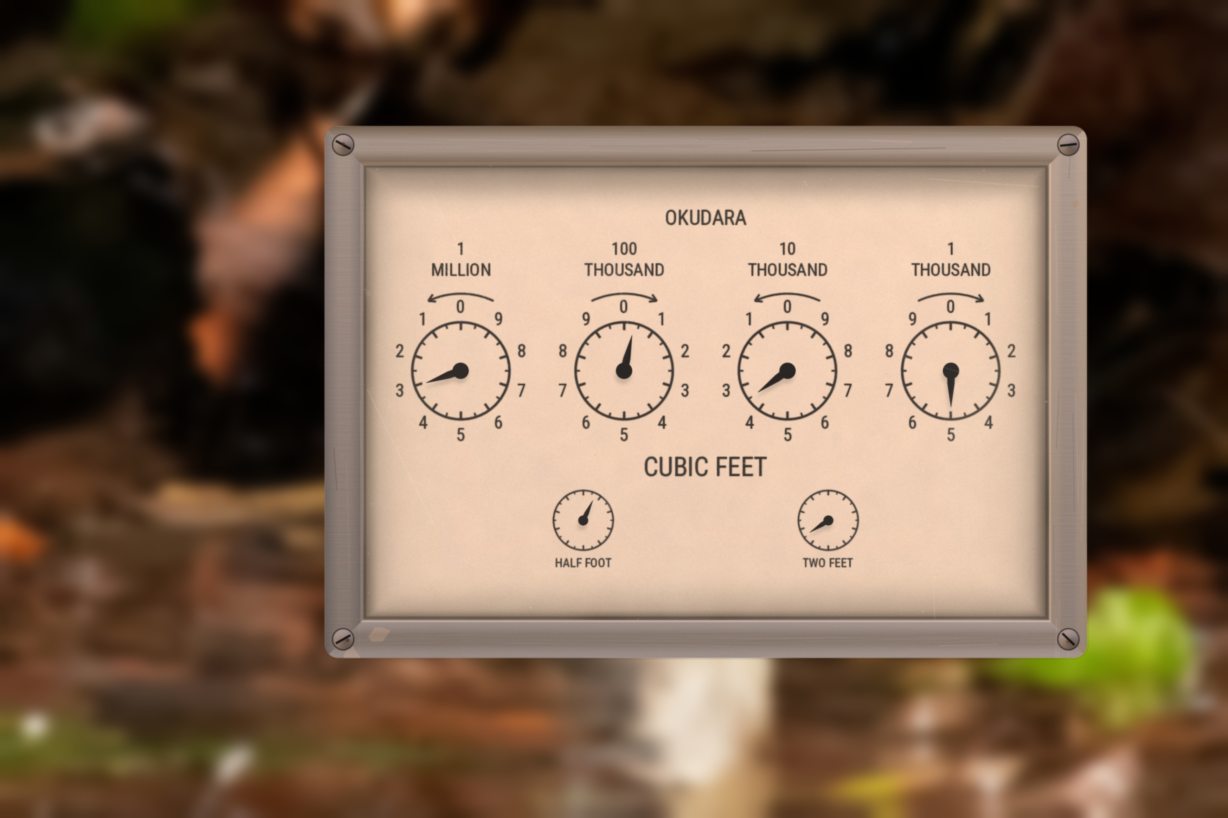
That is **303500** ft³
